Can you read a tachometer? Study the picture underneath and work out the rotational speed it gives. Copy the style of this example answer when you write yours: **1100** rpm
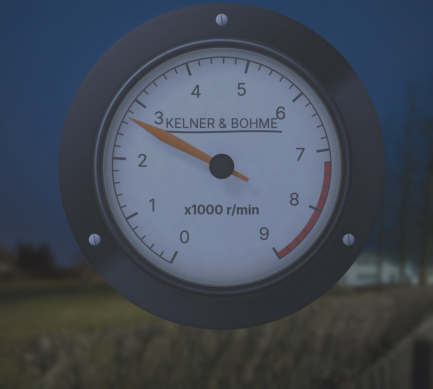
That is **2700** rpm
